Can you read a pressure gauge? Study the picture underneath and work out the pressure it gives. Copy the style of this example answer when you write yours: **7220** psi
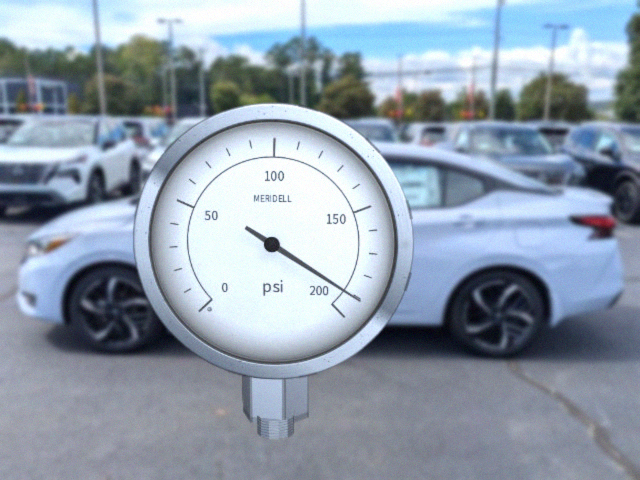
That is **190** psi
